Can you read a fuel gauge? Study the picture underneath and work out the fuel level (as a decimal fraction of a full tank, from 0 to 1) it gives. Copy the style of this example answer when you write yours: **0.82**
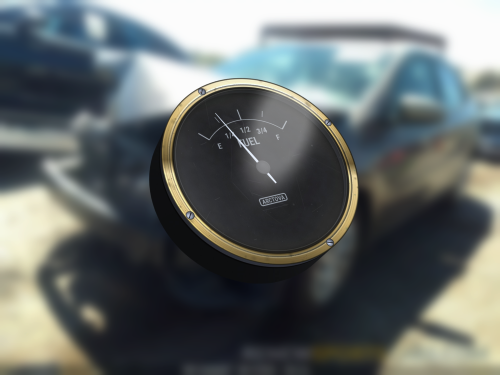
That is **0.25**
